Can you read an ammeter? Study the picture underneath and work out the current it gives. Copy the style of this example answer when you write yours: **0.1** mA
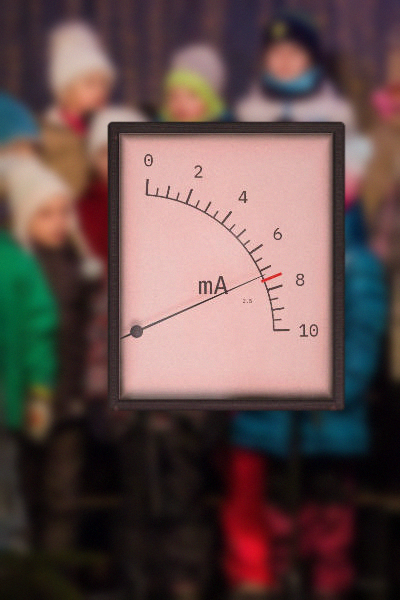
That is **7.25** mA
